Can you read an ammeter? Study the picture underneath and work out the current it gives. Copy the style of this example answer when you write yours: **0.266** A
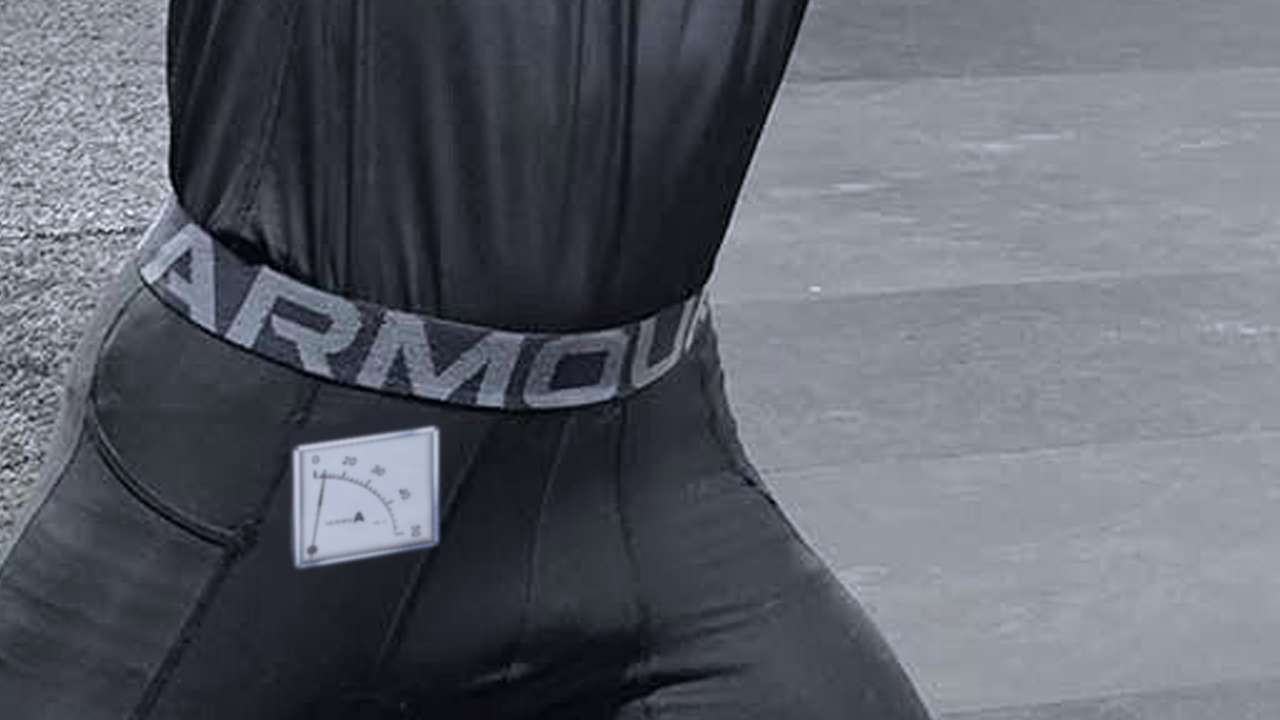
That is **10** A
